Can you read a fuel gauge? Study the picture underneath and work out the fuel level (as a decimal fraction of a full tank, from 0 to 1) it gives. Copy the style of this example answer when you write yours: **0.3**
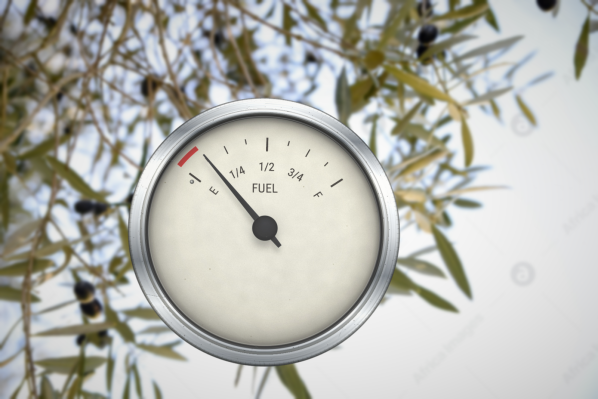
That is **0.125**
